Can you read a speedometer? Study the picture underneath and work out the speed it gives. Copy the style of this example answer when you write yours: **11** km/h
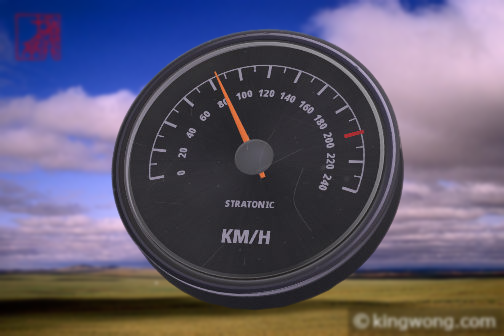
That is **85** km/h
